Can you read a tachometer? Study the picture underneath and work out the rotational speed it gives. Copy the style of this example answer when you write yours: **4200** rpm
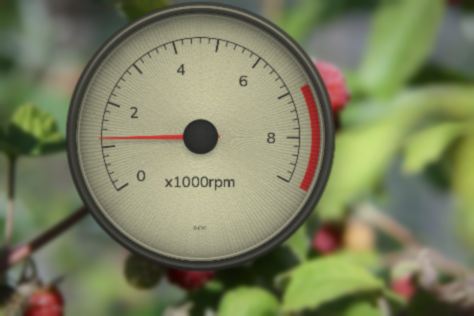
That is **1200** rpm
